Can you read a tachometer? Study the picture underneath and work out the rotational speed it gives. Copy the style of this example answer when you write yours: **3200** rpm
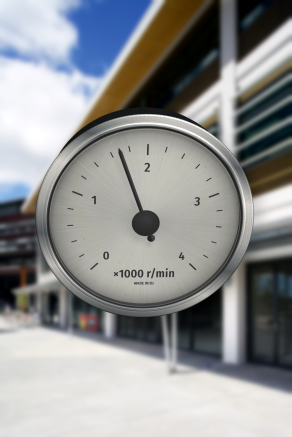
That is **1700** rpm
